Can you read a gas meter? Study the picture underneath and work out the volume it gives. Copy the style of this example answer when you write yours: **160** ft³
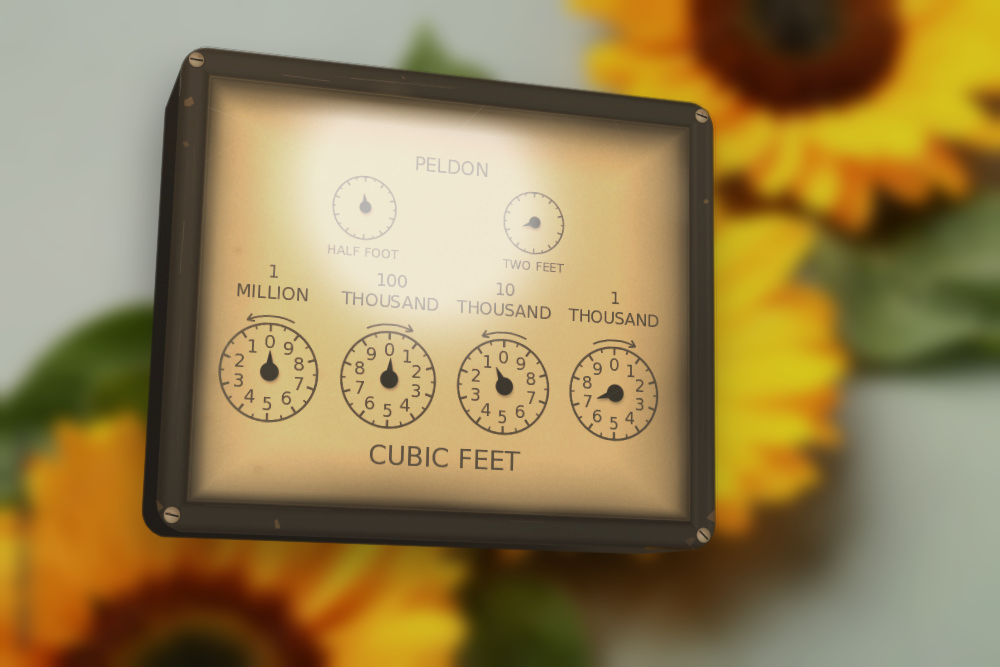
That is **700** ft³
